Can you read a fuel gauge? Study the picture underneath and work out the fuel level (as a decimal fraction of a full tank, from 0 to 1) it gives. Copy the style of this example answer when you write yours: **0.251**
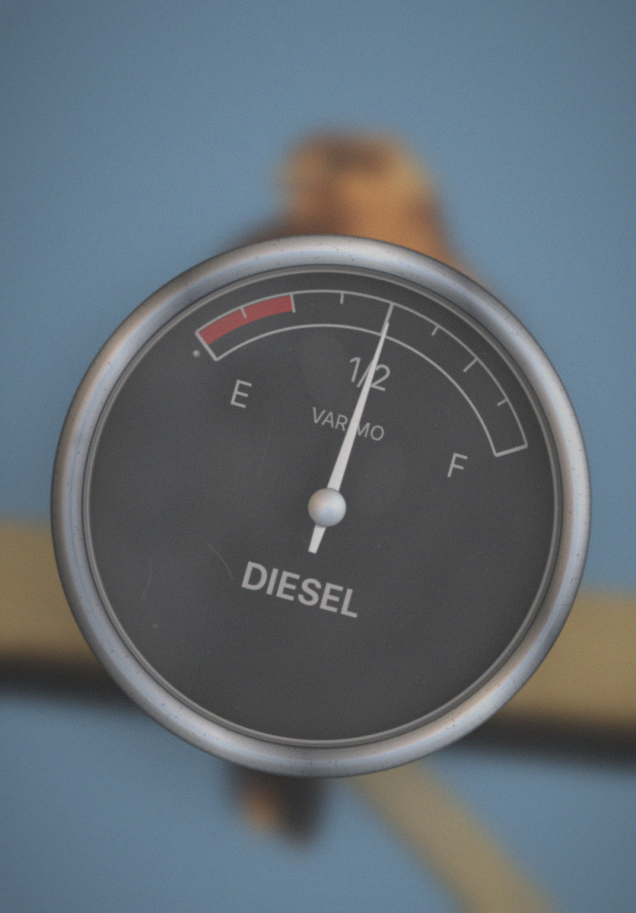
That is **0.5**
